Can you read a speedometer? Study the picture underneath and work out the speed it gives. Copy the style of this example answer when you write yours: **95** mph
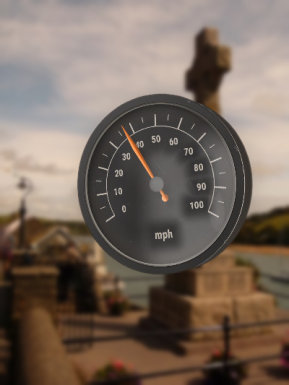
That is **37.5** mph
